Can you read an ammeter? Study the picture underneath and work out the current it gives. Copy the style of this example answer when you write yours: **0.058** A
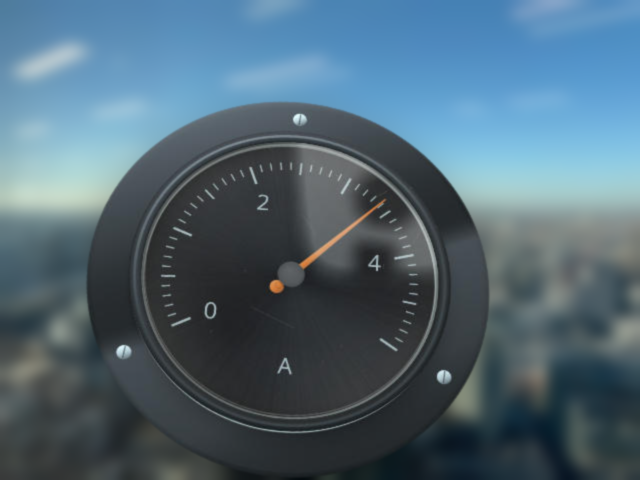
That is **3.4** A
